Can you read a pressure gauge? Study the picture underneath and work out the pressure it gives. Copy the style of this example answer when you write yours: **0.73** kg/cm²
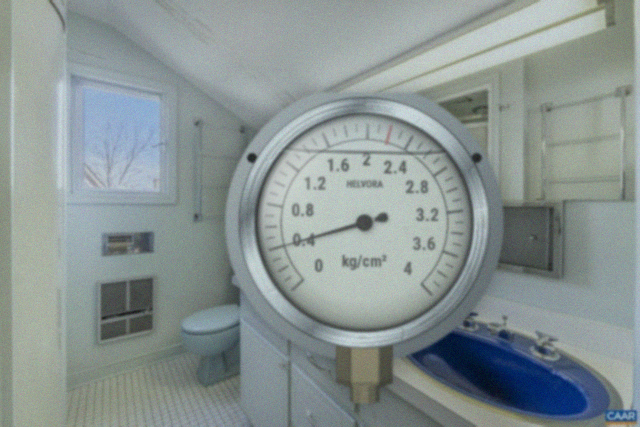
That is **0.4** kg/cm²
